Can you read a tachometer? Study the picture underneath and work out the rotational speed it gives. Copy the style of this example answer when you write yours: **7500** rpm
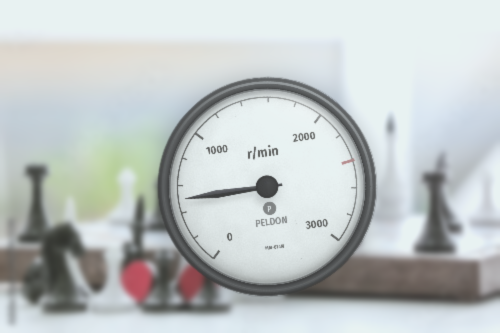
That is **500** rpm
